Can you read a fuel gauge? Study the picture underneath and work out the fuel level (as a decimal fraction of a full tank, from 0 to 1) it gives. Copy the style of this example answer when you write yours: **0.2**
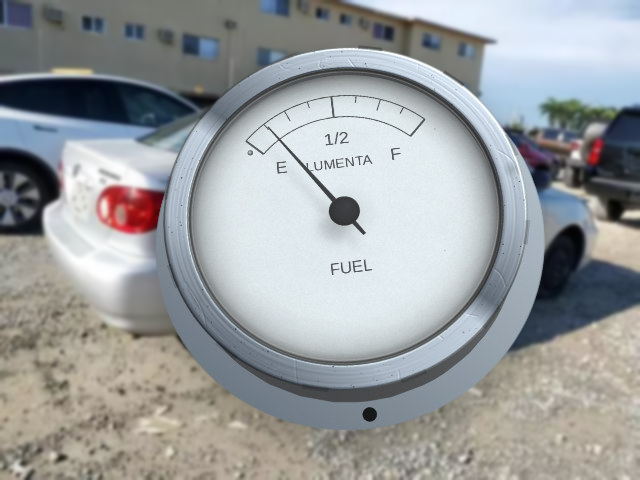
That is **0.125**
